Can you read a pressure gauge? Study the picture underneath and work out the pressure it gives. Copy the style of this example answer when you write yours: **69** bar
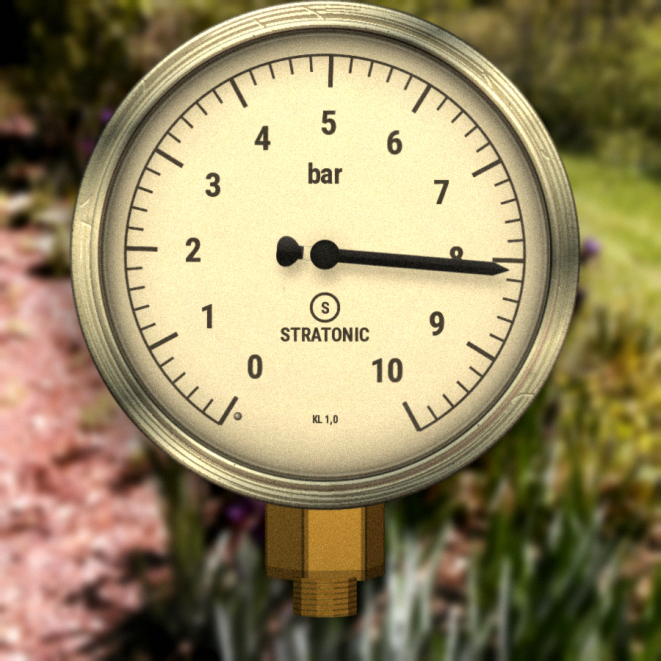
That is **8.1** bar
